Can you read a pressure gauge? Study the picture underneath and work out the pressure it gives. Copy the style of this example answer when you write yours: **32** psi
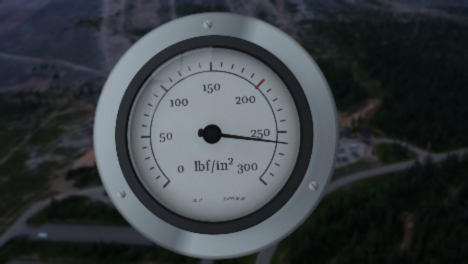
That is **260** psi
